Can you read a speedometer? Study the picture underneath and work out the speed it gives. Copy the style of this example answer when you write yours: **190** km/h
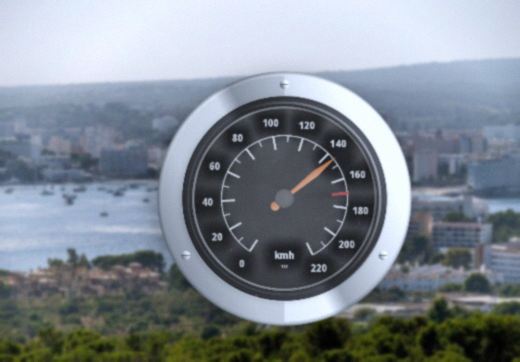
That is **145** km/h
